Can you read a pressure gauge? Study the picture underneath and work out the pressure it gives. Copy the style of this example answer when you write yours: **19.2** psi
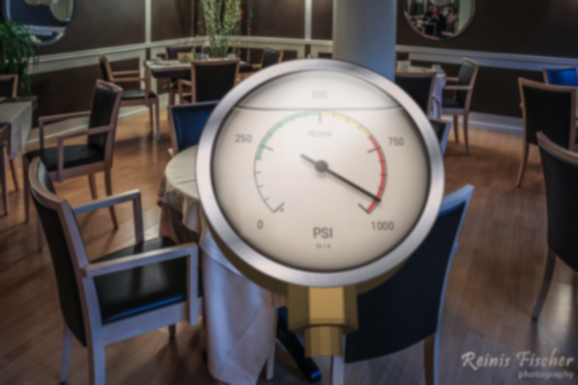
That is **950** psi
